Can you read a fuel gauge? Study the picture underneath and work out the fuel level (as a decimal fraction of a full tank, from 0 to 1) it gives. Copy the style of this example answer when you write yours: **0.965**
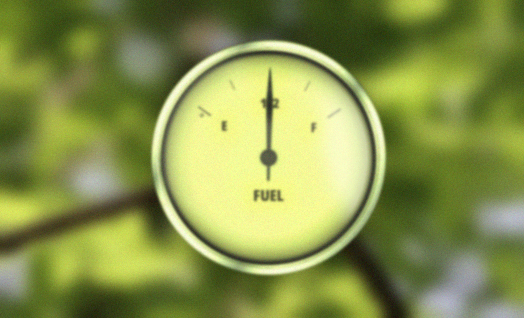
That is **0.5**
